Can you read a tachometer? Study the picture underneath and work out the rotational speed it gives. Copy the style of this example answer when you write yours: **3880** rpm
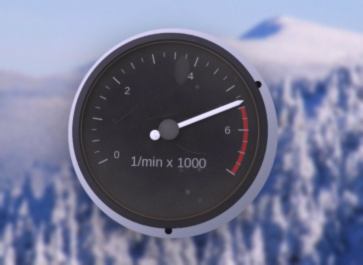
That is **5375** rpm
